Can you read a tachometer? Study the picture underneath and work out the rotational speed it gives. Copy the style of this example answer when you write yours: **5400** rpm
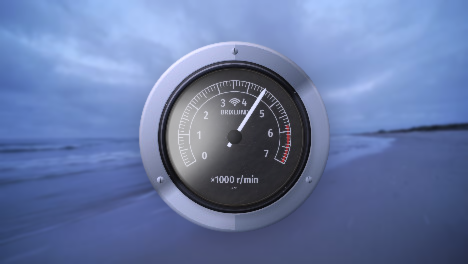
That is **4500** rpm
